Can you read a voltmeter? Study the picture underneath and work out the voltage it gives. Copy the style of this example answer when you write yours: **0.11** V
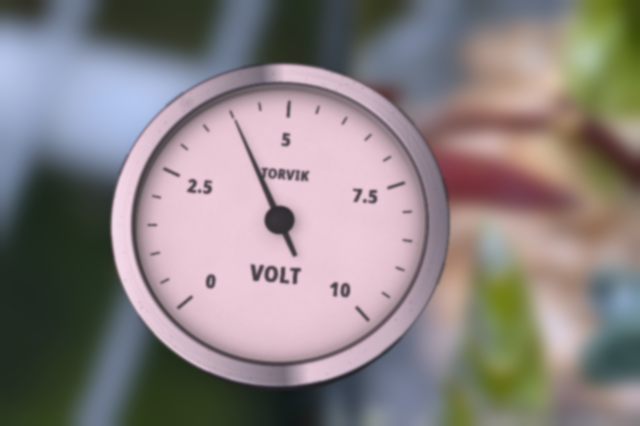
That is **4** V
